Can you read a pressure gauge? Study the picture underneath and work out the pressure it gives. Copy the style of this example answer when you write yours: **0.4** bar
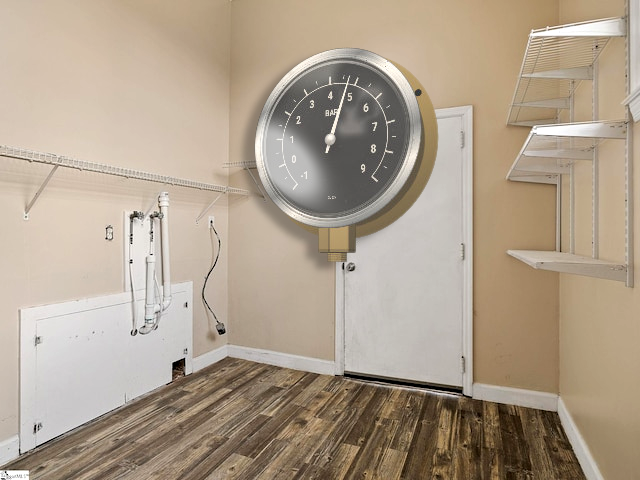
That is **4.75** bar
